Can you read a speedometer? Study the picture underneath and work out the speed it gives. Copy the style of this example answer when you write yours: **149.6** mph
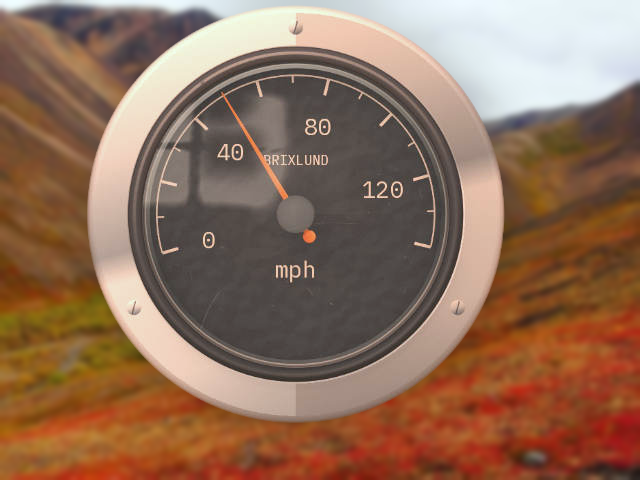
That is **50** mph
